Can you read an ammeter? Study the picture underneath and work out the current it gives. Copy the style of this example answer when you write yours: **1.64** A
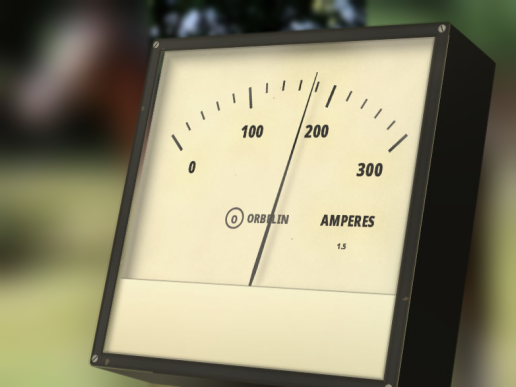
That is **180** A
